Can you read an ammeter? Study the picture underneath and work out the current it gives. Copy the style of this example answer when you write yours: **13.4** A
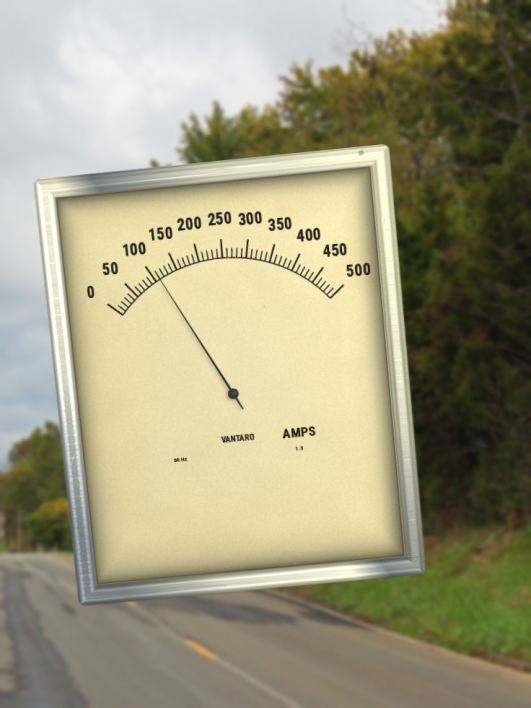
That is **110** A
